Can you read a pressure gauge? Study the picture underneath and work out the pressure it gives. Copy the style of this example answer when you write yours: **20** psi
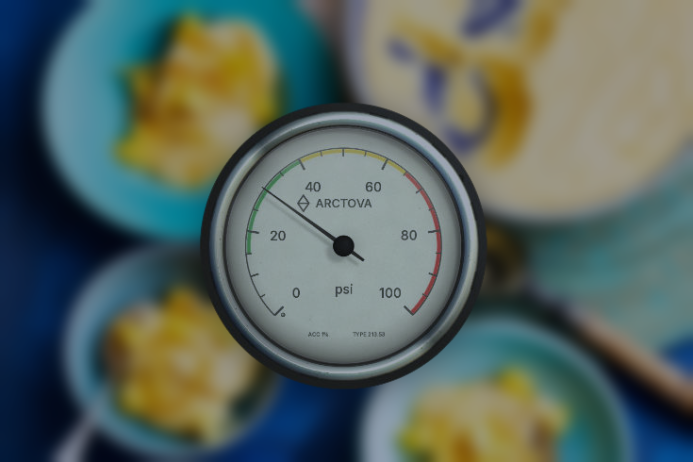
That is **30** psi
